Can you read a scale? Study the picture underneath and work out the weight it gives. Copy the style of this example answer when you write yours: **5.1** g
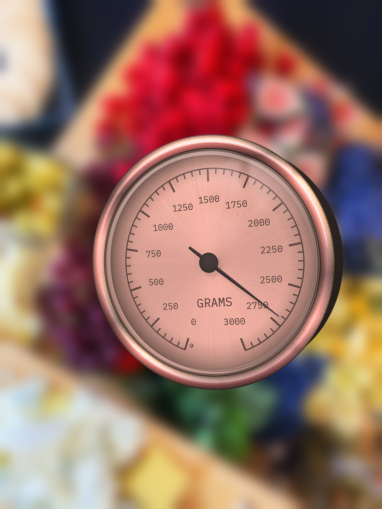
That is **2700** g
